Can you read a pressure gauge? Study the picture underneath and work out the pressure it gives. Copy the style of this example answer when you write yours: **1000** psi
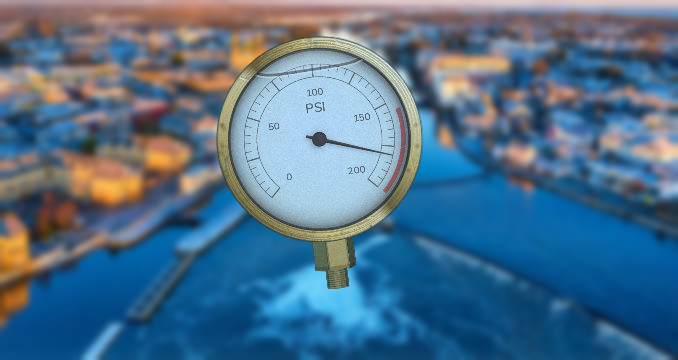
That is **180** psi
